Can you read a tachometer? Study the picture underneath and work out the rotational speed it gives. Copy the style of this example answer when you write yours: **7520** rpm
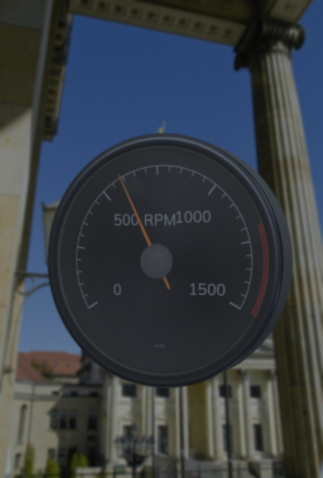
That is **600** rpm
